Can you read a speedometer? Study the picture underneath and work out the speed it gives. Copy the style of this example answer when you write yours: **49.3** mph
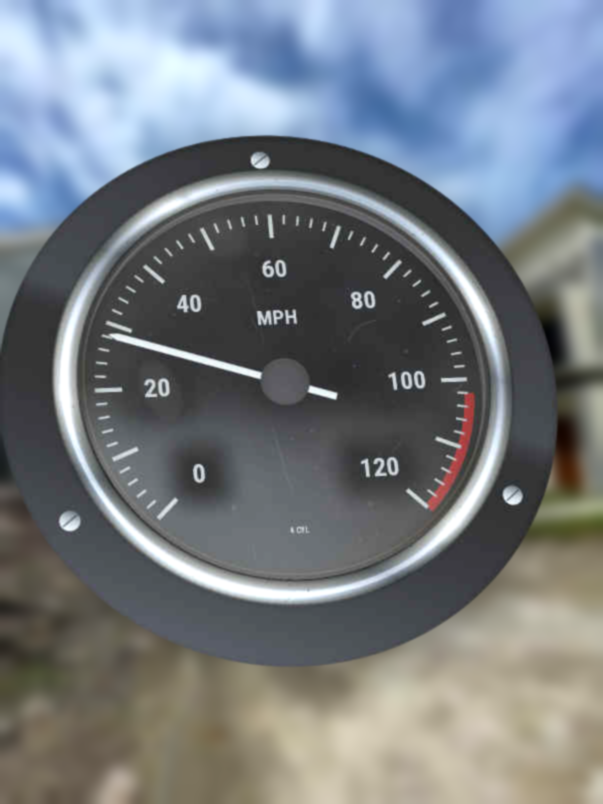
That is **28** mph
